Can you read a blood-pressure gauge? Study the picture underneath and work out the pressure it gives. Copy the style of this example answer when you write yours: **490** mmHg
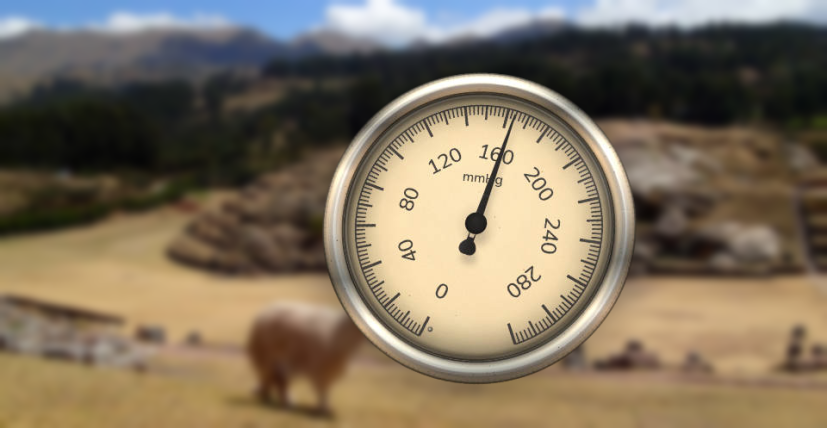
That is **164** mmHg
